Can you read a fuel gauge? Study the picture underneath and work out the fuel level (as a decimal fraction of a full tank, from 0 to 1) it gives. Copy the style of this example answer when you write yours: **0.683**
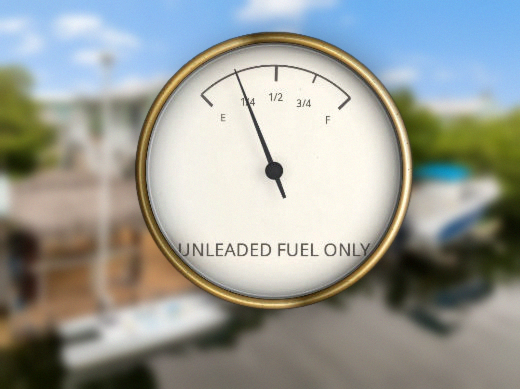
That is **0.25**
